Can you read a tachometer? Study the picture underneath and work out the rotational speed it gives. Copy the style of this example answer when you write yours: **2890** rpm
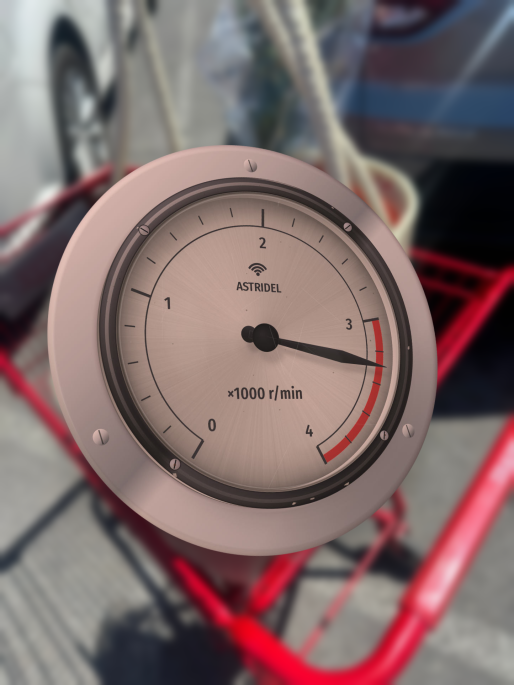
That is **3300** rpm
